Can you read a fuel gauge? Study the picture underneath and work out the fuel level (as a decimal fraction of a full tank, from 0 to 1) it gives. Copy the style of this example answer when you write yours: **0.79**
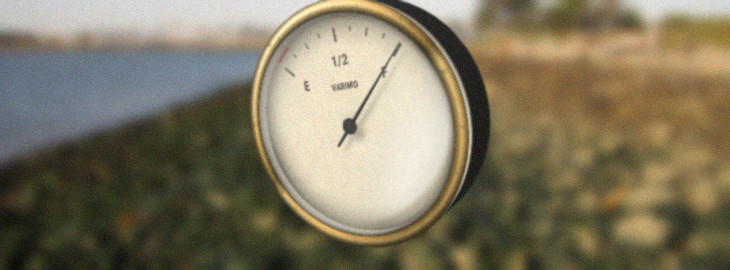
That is **1**
